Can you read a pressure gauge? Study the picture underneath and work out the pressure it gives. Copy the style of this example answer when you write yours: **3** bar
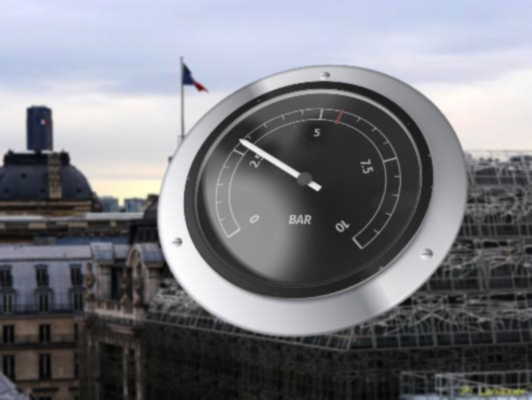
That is **2.75** bar
